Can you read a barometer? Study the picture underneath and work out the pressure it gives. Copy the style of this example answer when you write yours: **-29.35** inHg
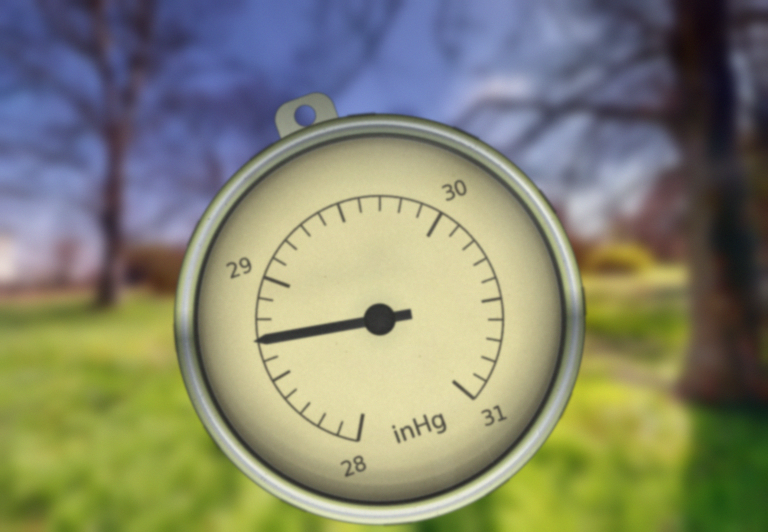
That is **28.7** inHg
